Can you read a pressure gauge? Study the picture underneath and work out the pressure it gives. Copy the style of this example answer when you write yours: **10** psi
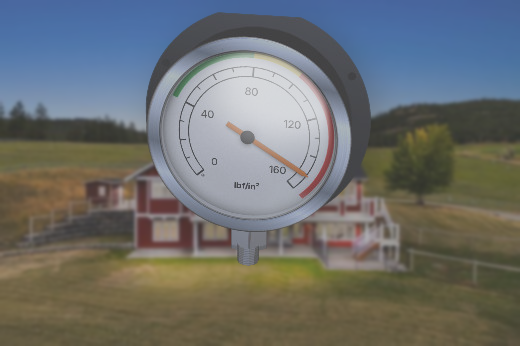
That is **150** psi
